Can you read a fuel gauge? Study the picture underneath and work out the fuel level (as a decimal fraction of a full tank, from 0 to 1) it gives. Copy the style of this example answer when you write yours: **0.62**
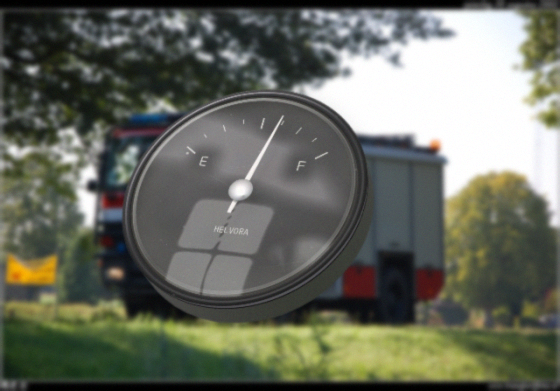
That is **0.625**
